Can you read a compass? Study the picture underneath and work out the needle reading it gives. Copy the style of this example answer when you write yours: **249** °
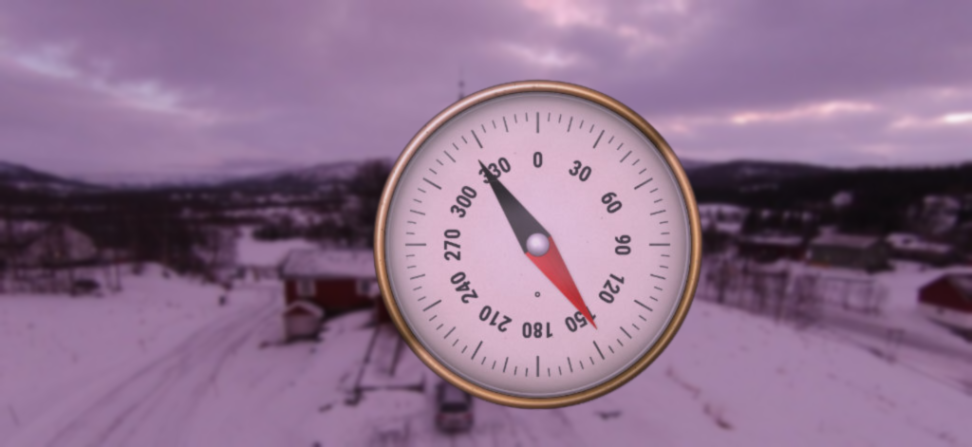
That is **145** °
